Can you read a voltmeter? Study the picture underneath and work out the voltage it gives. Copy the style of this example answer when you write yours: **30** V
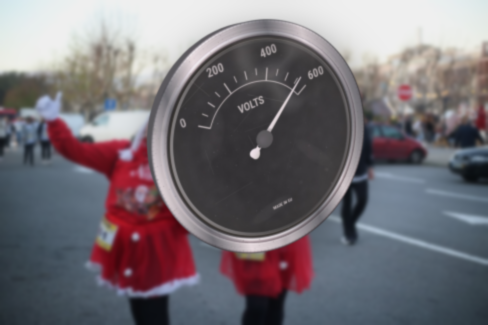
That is **550** V
